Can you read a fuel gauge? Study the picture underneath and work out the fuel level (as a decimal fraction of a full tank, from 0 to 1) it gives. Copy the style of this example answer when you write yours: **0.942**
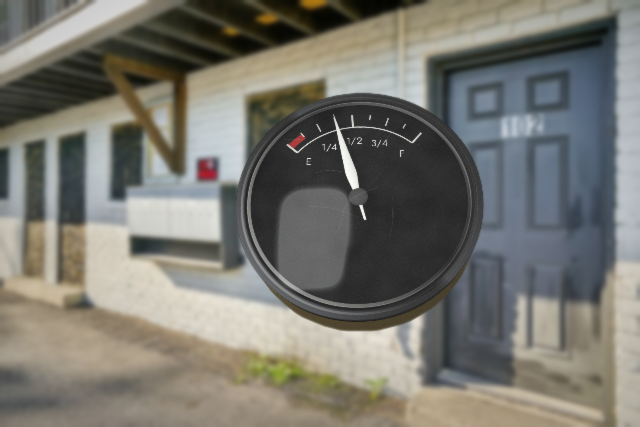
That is **0.375**
